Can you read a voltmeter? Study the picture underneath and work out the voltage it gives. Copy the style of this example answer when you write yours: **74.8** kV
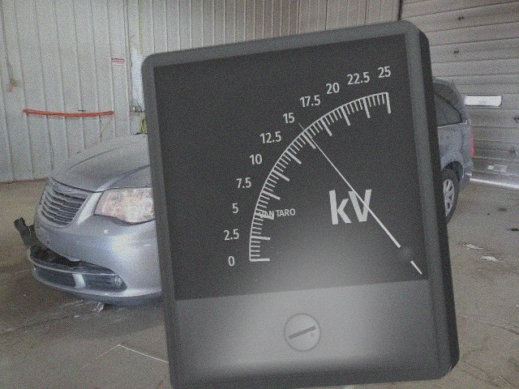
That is **15.5** kV
